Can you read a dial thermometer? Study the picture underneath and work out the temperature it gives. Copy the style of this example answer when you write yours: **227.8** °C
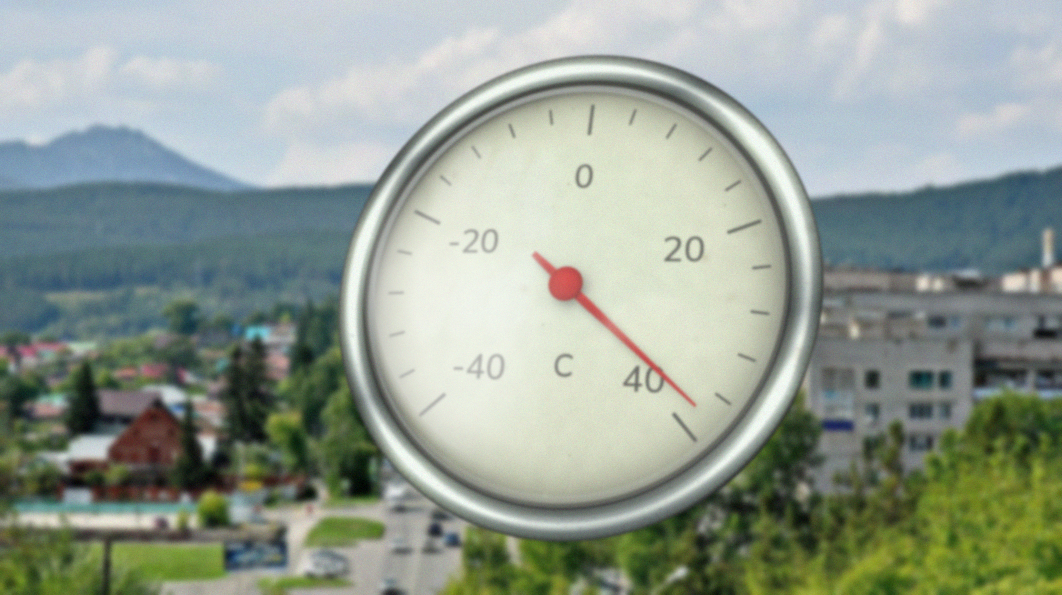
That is **38** °C
